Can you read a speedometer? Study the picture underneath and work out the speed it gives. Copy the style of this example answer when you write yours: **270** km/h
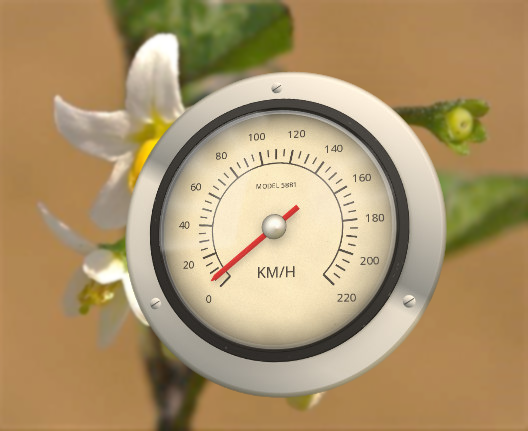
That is **5** km/h
